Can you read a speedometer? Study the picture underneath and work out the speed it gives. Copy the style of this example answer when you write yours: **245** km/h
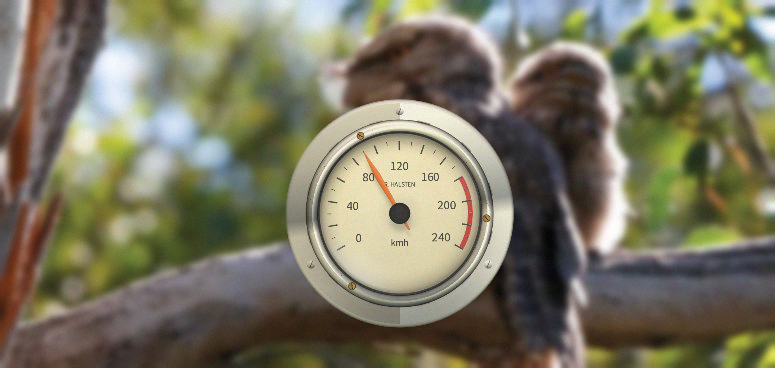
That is **90** km/h
